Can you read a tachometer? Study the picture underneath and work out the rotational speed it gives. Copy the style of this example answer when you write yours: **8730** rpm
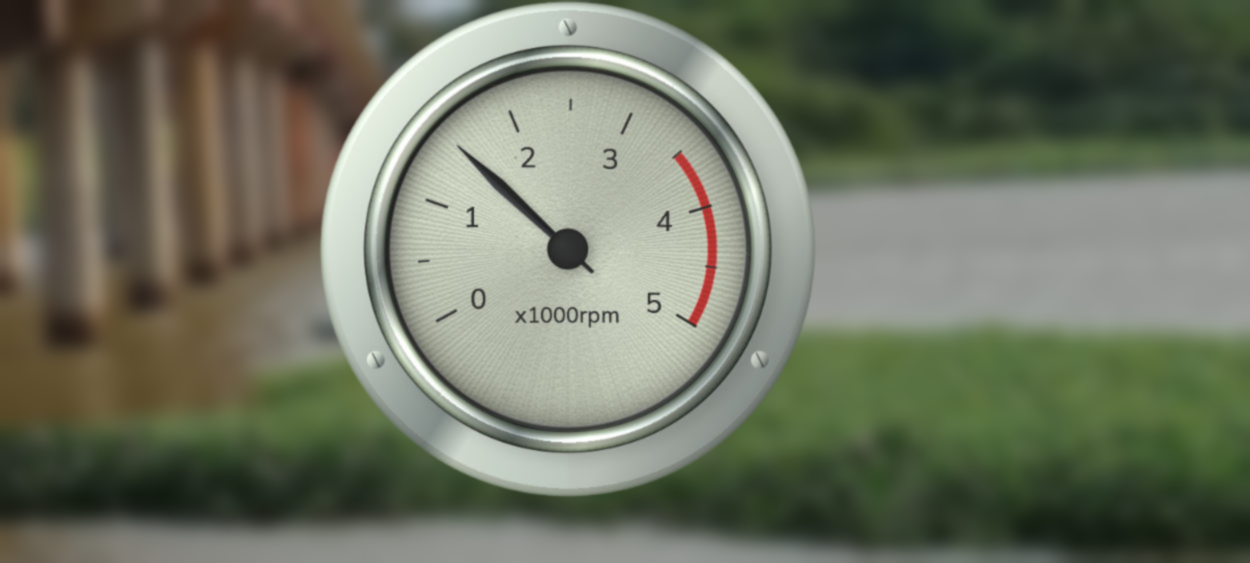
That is **1500** rpm
